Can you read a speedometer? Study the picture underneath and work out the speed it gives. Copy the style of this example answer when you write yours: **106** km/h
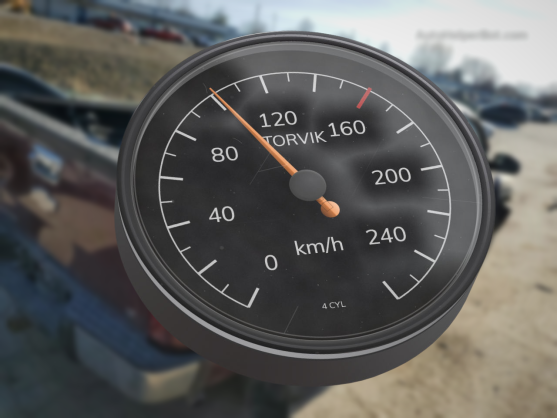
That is **100** km/h
